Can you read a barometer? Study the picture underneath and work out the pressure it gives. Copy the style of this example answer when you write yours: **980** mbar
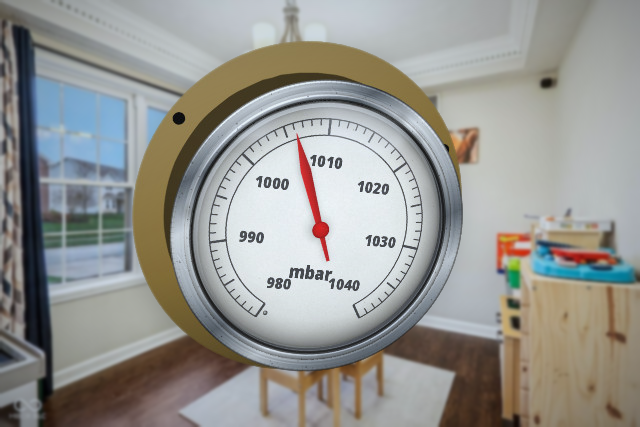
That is **1006** mbar
